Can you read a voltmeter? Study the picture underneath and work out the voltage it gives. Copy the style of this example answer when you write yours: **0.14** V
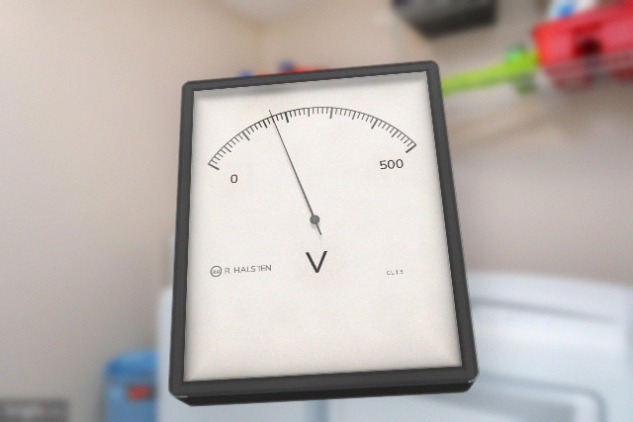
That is **170** V
